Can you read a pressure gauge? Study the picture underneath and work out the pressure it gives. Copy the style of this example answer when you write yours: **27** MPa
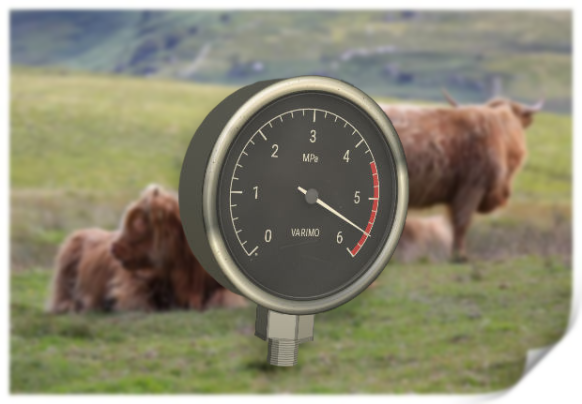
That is **5.6** MPa
